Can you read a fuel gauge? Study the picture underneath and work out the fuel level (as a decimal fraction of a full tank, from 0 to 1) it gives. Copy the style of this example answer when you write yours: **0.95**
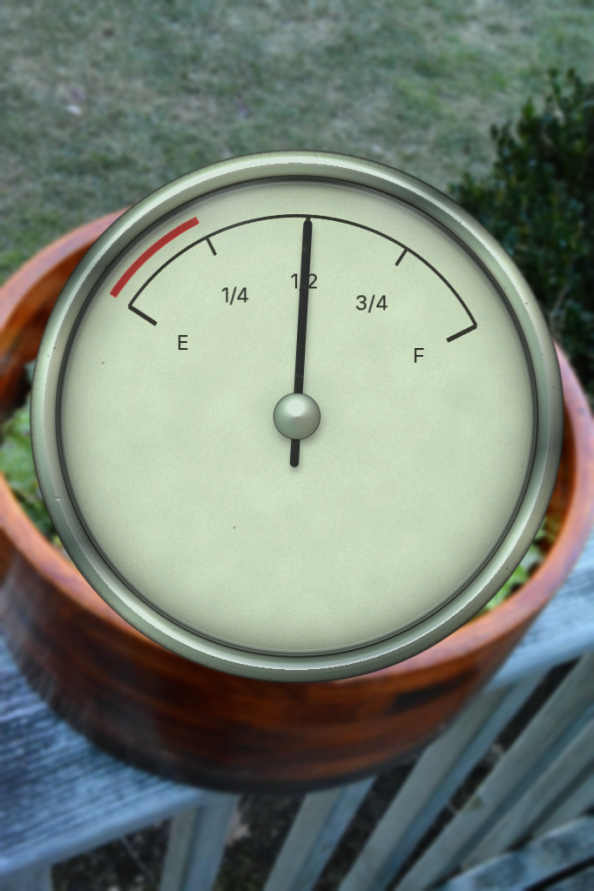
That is **0.5**
